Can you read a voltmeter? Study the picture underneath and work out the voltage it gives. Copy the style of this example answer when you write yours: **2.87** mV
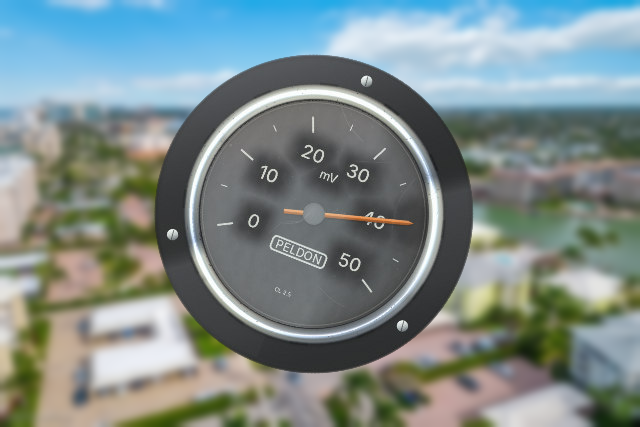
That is **40** mV
